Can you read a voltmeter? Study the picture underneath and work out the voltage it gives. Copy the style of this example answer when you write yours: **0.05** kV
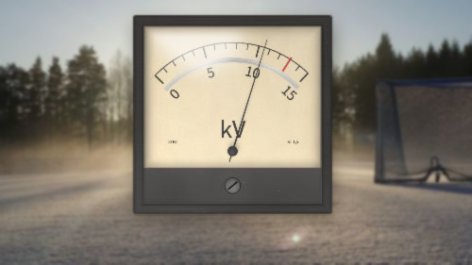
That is **10.5** kV
